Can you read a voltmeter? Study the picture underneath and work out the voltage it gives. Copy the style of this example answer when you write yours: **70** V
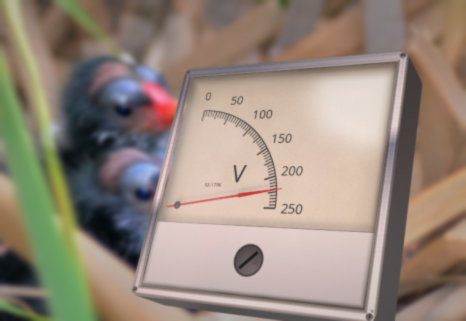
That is **225** V
